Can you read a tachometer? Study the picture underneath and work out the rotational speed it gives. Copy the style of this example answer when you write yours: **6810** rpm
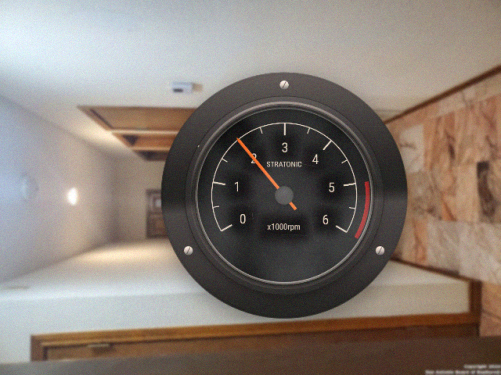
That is **2000** rpm
